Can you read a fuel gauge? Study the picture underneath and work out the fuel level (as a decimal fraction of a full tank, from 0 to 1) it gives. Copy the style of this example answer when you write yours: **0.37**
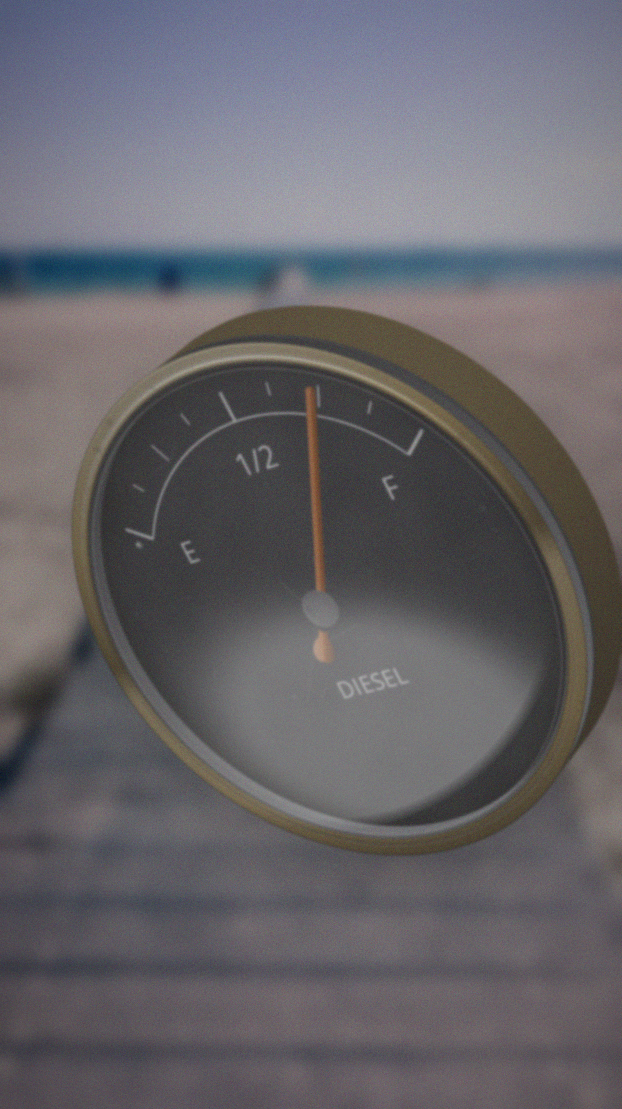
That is **0.75**
